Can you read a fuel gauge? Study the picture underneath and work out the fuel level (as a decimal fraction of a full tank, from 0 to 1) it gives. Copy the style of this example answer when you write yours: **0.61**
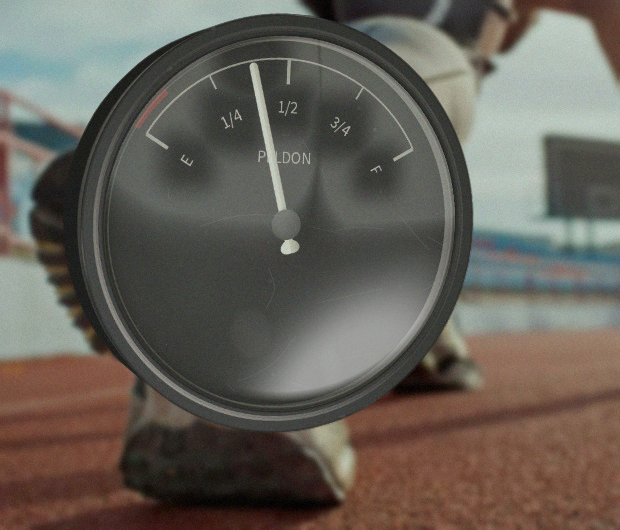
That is **0.375**
